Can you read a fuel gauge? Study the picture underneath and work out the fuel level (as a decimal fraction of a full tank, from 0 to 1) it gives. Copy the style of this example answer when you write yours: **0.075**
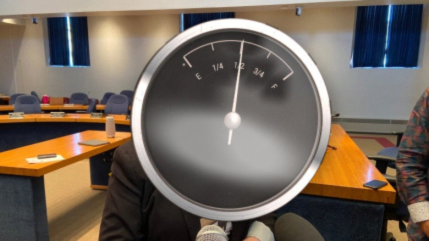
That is **0.5**
